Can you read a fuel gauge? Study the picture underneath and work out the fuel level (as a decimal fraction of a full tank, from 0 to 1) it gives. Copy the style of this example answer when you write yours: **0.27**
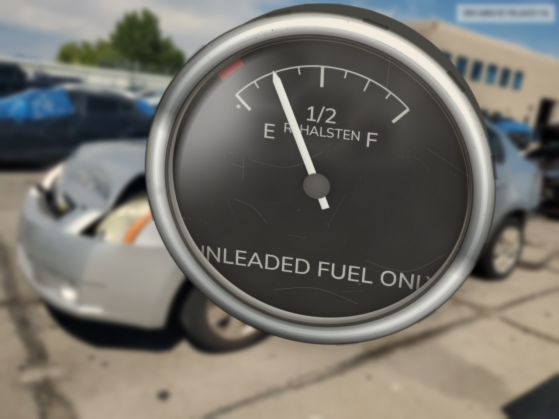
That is **0.25**
